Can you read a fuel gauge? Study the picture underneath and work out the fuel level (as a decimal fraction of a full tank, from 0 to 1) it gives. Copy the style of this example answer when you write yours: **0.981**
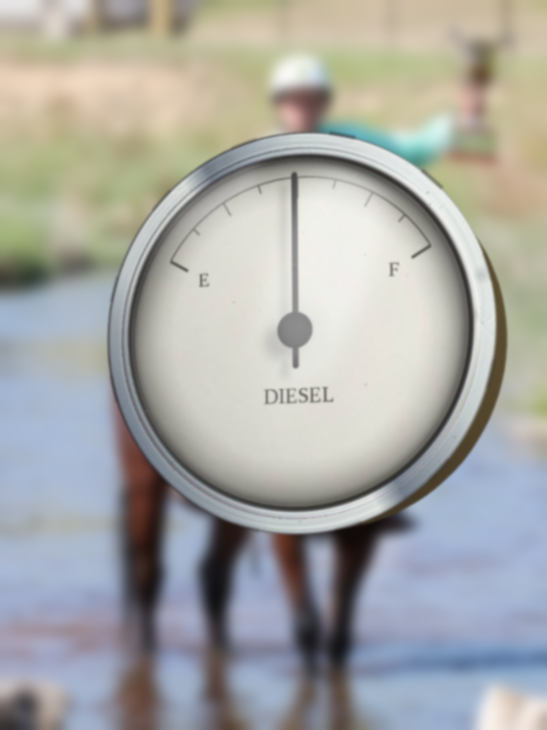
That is **0.5**
